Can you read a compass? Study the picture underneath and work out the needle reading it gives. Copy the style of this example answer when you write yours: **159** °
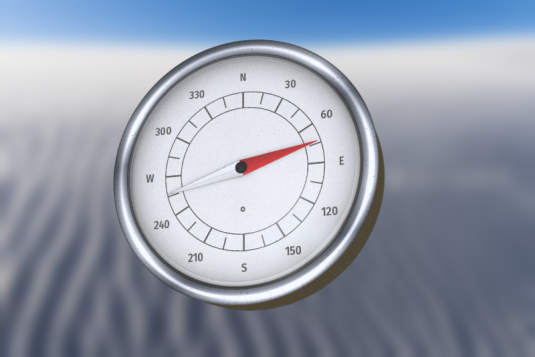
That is **75** °
